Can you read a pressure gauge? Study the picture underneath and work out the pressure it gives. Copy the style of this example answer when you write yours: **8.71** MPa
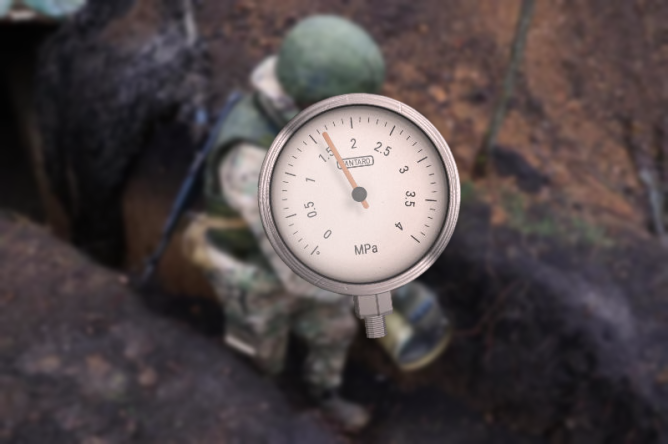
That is **1.65** MPa
